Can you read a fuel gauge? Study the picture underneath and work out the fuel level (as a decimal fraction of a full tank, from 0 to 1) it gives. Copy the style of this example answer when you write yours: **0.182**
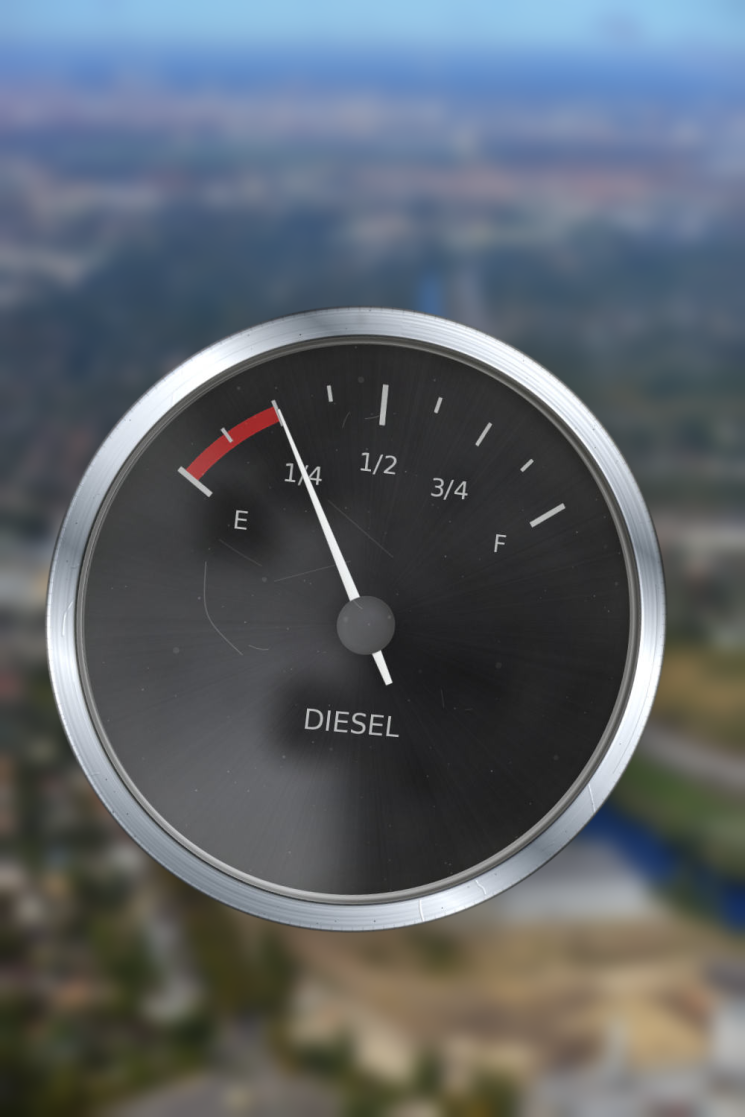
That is **0.25**
